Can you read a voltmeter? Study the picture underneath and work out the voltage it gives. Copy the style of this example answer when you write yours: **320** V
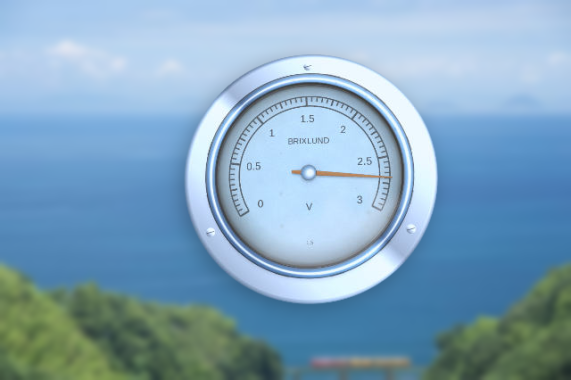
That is **2.7** V
